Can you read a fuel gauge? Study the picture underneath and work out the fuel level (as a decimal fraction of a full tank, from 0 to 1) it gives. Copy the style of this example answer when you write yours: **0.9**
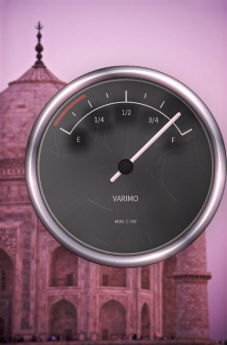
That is **0.875**
